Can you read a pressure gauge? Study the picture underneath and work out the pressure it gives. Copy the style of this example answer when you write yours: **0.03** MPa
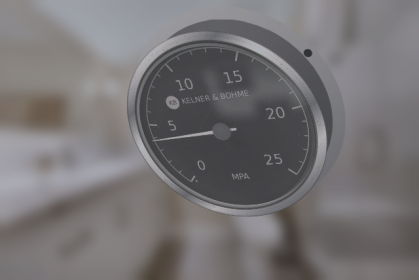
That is **4** MPa
